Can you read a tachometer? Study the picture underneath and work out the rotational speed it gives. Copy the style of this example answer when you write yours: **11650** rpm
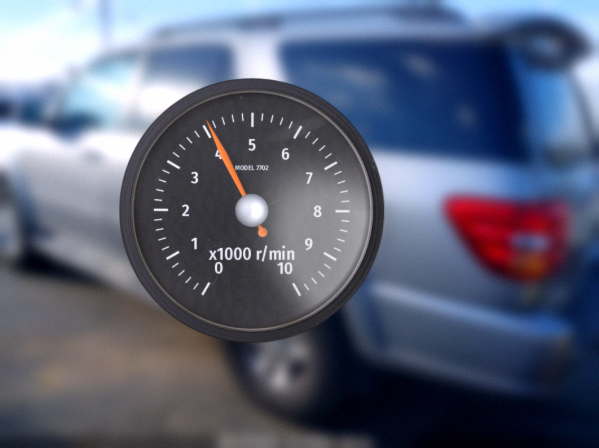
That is **4100** rpm
